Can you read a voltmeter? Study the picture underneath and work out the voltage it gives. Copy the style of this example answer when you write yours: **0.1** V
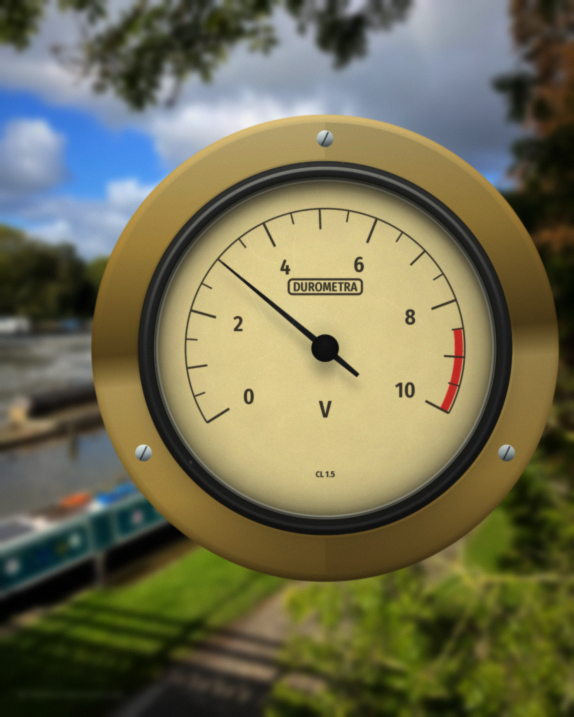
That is **3** V
